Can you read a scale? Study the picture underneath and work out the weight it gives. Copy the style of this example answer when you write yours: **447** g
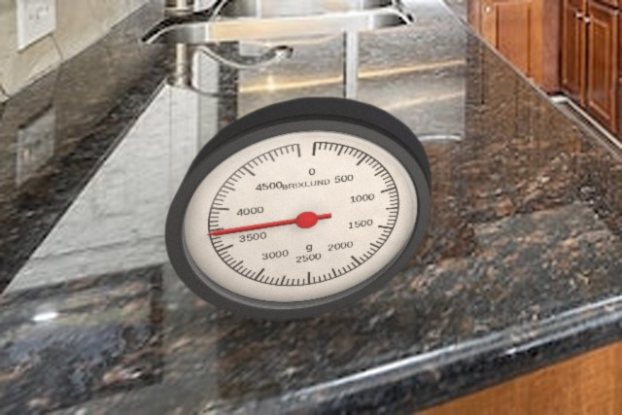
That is **3750** g
